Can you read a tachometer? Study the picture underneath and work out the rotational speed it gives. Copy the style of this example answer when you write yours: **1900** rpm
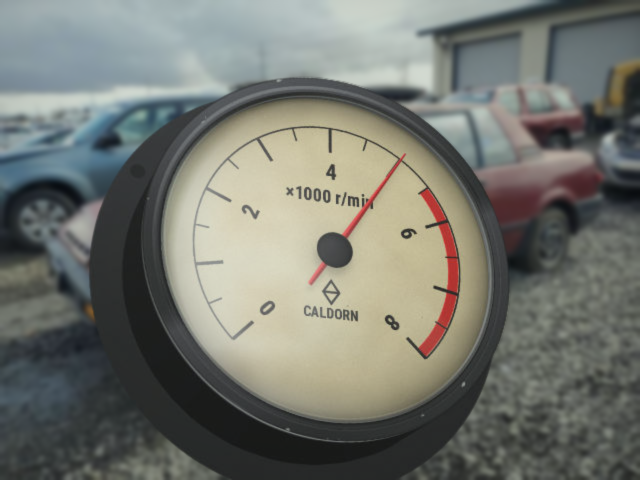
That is **5000** rpm
